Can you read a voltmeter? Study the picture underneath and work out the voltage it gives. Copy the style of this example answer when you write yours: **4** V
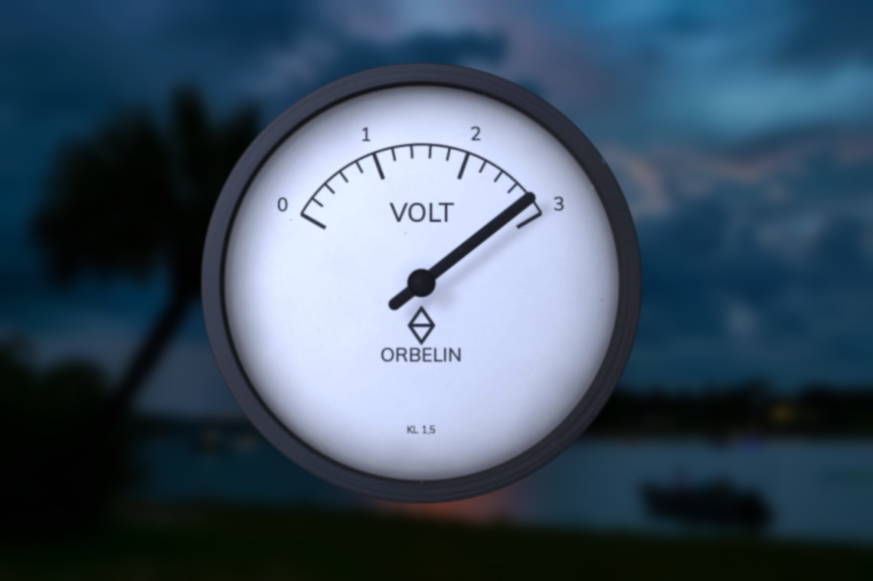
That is **2.8** V
